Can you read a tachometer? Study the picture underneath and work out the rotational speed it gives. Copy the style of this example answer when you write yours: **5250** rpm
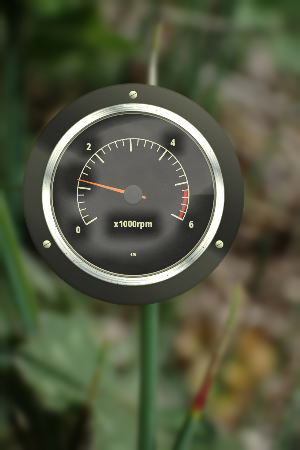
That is **1200** rpm
